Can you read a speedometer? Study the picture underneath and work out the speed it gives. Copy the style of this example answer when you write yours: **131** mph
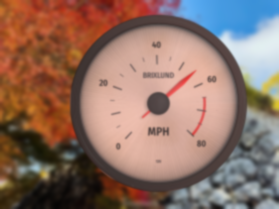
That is **55** mph
